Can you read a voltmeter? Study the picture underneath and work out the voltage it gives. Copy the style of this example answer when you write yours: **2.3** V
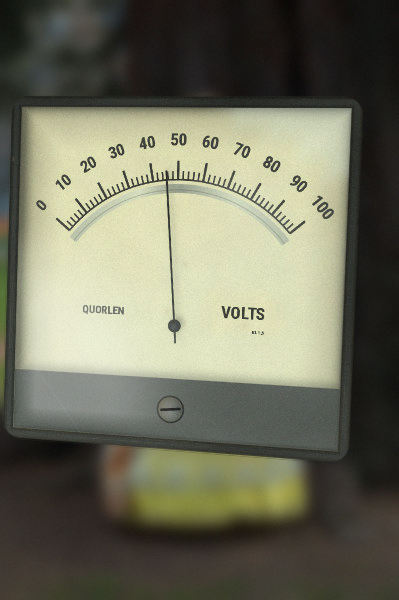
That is **46** V
